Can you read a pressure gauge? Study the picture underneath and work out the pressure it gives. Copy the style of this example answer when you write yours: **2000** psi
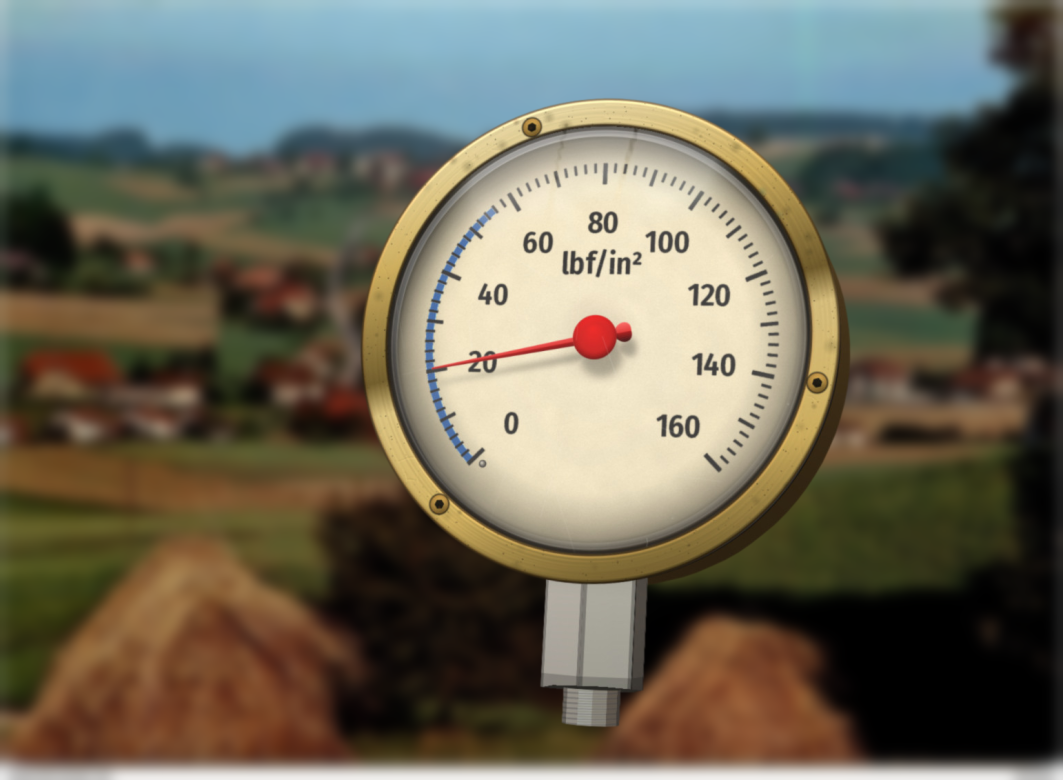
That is **20** psi
